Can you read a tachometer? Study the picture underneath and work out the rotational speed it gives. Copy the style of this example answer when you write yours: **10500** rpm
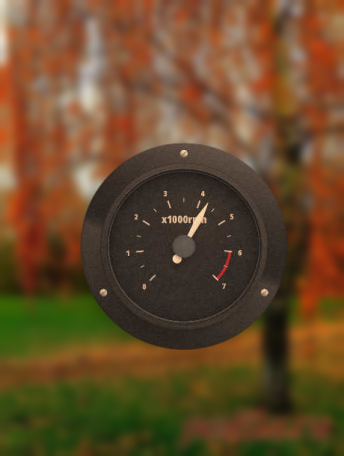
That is **4250** rpm
